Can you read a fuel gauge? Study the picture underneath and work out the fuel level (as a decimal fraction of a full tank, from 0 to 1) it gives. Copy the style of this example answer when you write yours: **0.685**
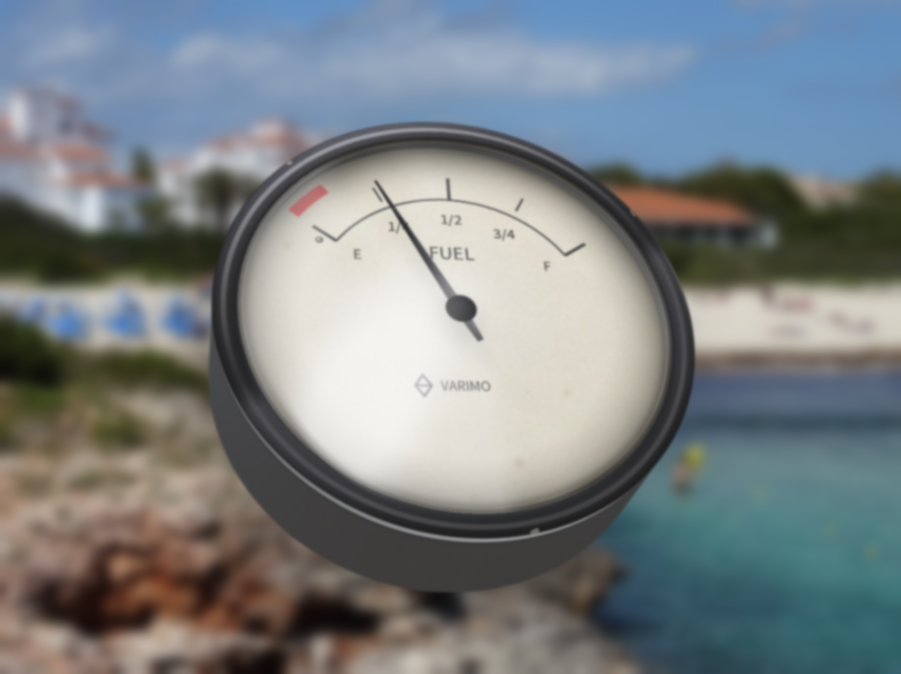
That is **0.25**
